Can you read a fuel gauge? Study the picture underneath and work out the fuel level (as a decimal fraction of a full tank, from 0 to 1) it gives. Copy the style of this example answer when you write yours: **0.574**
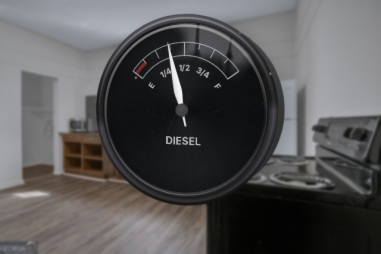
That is **0.375**
